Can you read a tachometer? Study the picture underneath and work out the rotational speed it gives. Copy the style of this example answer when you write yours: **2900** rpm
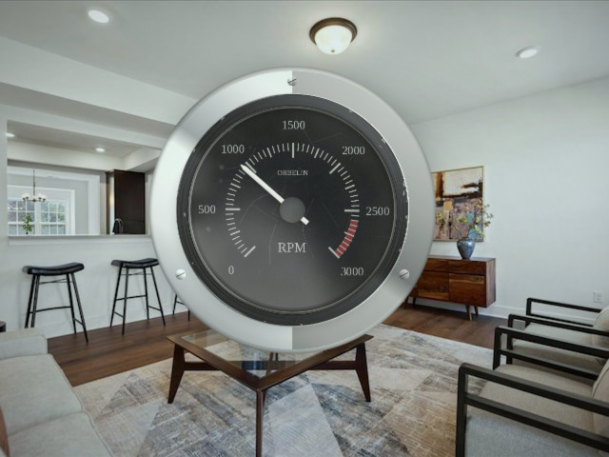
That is **950** rpm
